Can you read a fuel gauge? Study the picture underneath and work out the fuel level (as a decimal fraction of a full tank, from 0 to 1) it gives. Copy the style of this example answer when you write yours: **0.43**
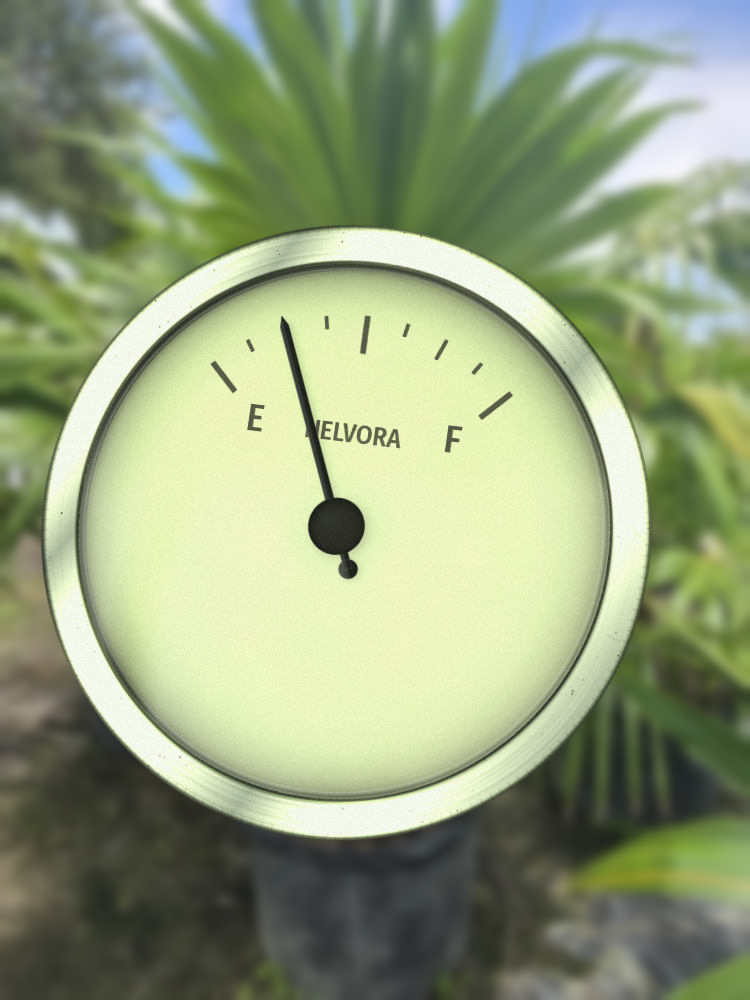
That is **0.25**
